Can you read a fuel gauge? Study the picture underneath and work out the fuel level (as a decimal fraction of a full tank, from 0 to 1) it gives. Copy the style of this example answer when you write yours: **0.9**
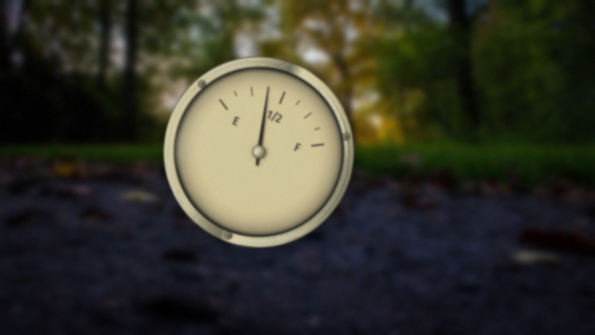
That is **0.375**
